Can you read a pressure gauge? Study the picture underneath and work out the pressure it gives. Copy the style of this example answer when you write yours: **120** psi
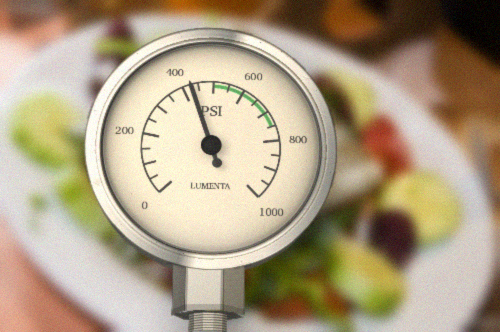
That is **425** psi
